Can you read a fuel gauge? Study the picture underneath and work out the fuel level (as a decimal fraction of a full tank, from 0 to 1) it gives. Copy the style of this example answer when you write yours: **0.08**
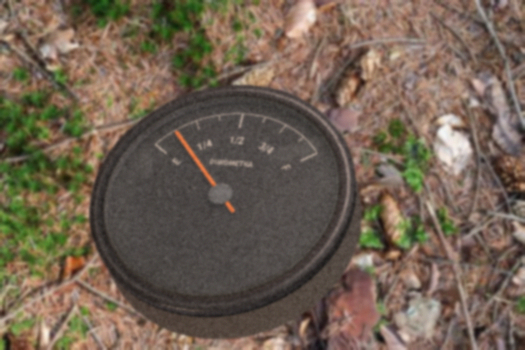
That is **0.125**
